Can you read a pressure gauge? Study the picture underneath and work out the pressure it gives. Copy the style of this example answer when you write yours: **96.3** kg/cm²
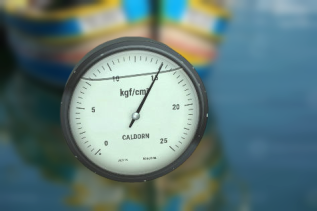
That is **15** kg/cm²
